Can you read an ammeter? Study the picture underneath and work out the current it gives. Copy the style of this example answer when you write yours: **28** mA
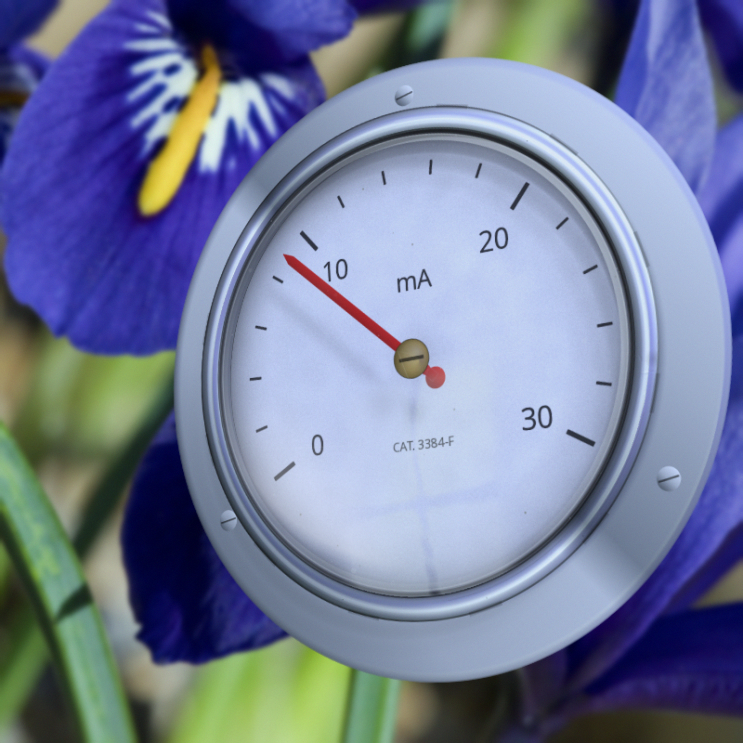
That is **9** mA
